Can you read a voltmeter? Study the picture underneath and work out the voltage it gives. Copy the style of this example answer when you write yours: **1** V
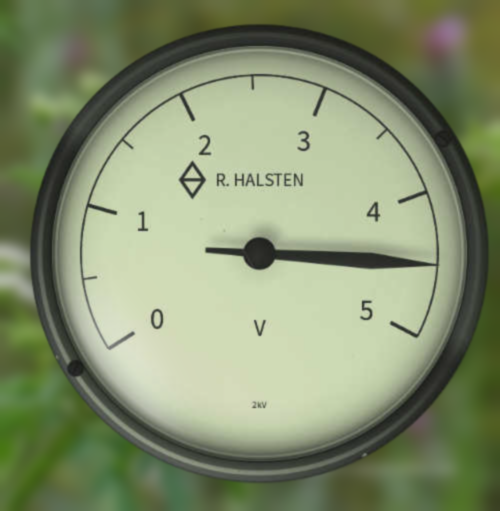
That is **4.5** V
